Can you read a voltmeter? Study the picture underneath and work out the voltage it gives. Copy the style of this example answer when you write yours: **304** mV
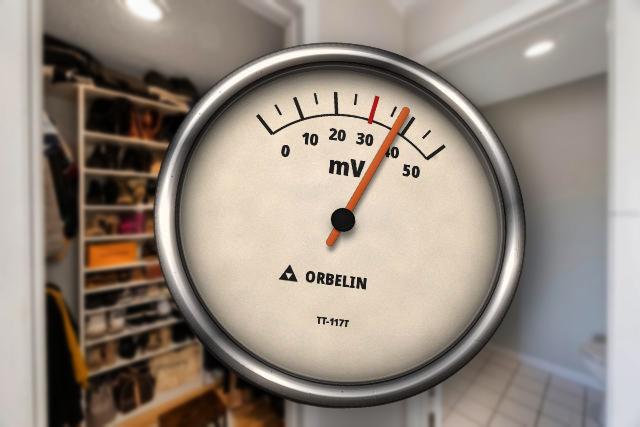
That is **37.5** mV
